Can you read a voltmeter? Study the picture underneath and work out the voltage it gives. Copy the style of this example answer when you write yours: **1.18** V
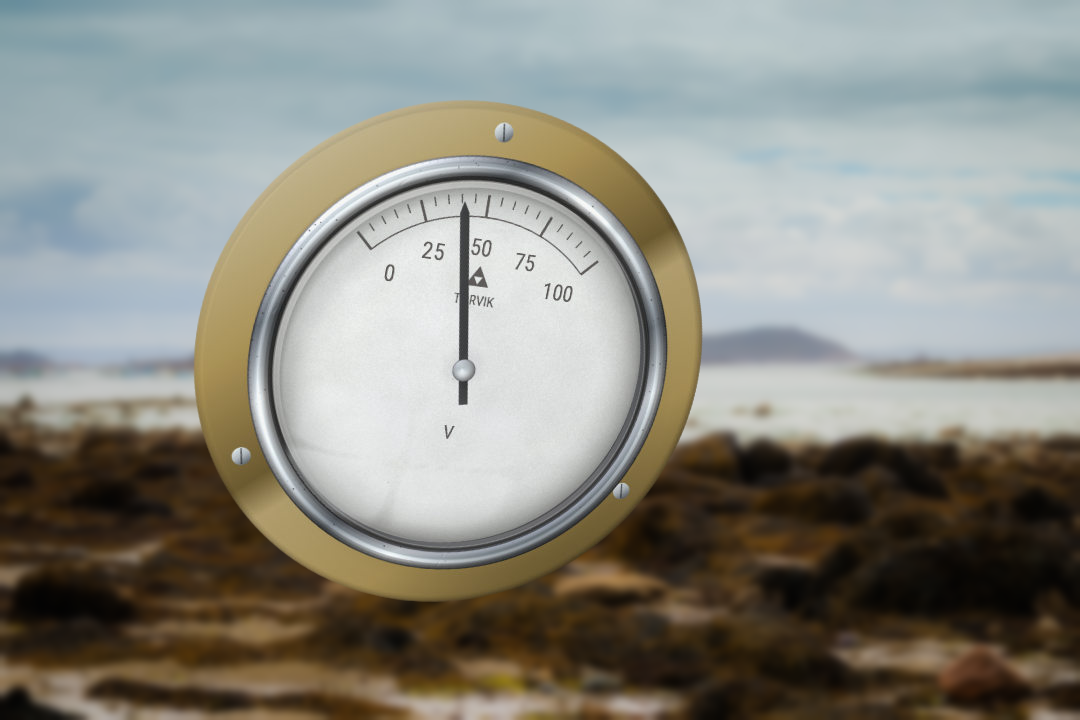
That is **40** V
